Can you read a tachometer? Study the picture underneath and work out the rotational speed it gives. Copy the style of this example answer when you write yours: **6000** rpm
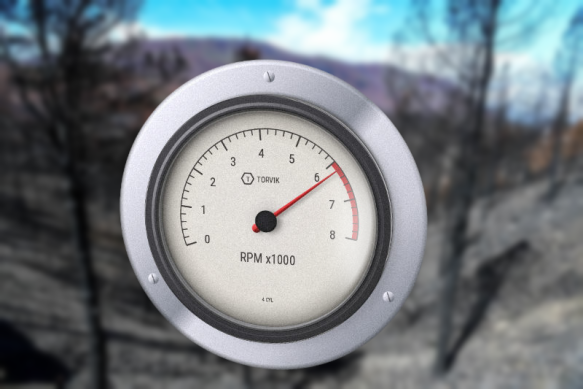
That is **6200** rpm
